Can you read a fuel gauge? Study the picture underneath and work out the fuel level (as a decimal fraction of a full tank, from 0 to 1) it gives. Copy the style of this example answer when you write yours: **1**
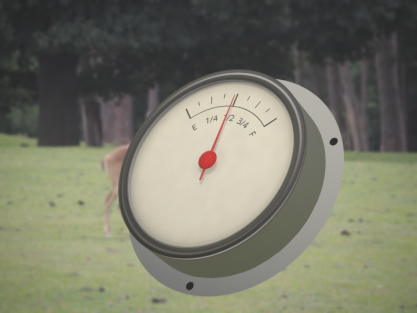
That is **0.5**
